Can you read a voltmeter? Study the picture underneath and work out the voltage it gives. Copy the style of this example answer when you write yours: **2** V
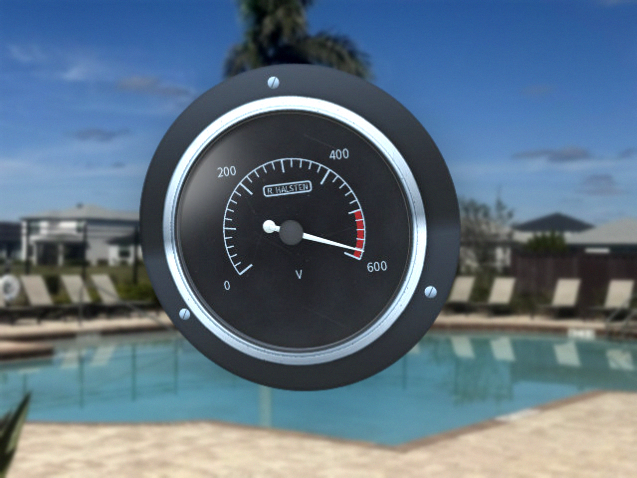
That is **580** V
